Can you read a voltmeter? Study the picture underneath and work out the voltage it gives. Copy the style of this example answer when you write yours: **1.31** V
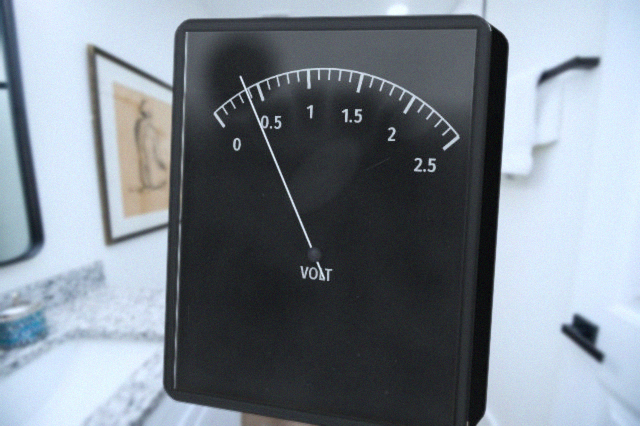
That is **0.4** V
